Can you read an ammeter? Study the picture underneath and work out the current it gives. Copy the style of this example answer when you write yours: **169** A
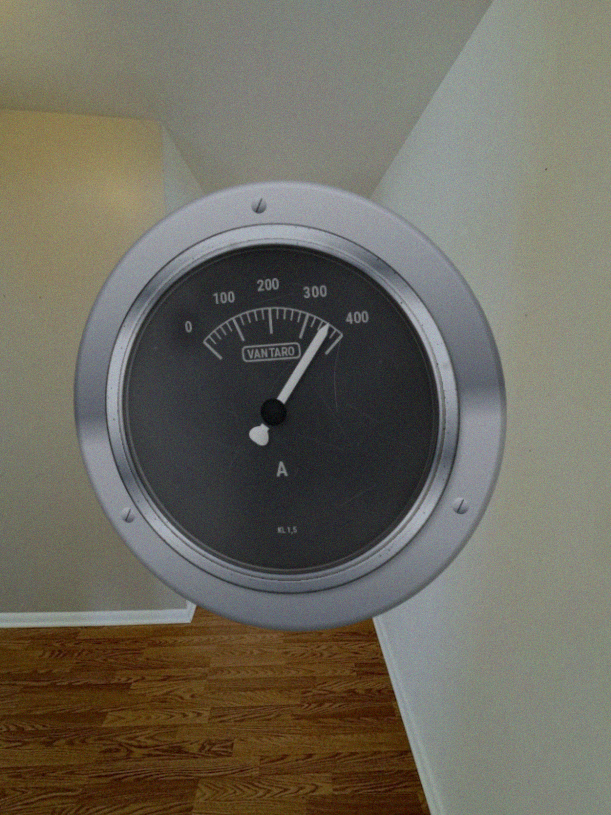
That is **360** A
